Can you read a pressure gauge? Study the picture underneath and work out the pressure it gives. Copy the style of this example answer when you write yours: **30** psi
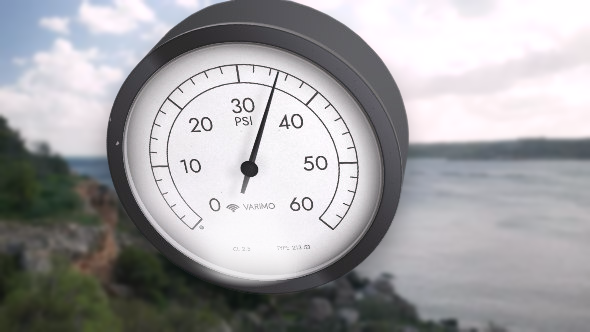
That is **35** psi
